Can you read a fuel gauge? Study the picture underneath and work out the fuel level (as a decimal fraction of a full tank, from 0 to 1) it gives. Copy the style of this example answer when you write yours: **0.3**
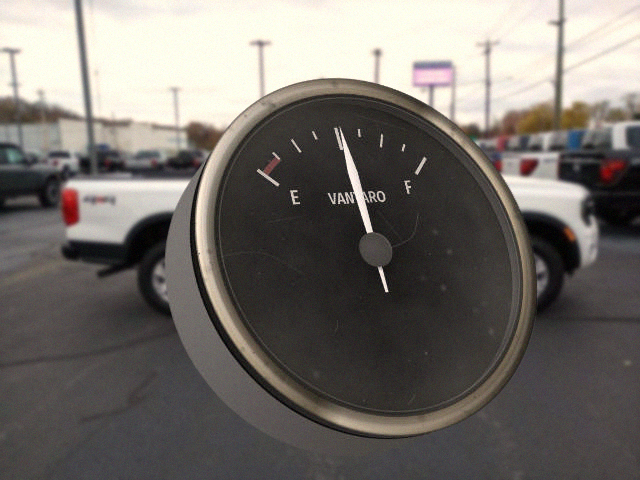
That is **0.5**
